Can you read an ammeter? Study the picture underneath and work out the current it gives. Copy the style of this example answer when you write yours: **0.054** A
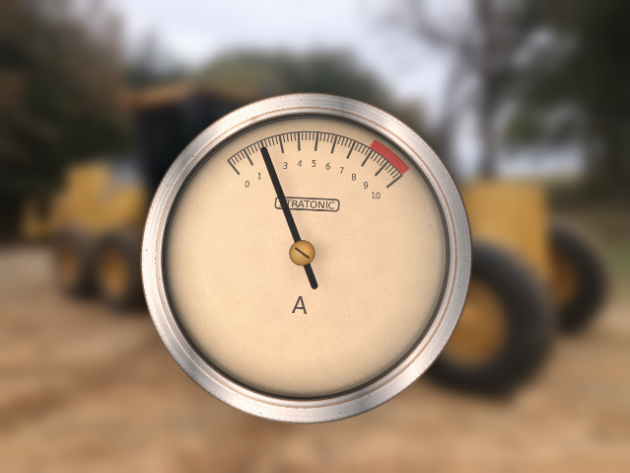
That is **2** A
